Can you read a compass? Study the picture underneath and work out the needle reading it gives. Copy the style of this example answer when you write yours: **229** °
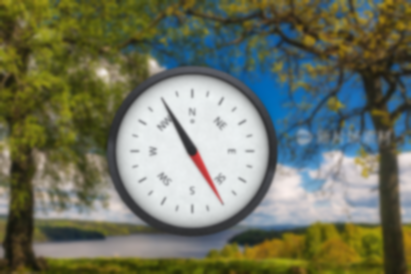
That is **150** °
